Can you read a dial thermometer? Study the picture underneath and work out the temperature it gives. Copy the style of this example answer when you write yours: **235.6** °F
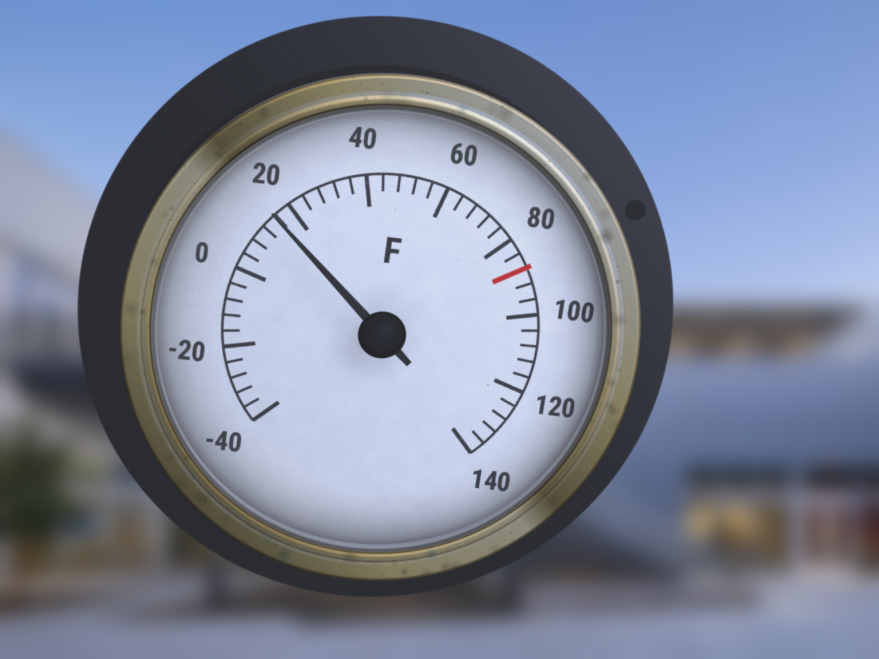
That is **16** °F
